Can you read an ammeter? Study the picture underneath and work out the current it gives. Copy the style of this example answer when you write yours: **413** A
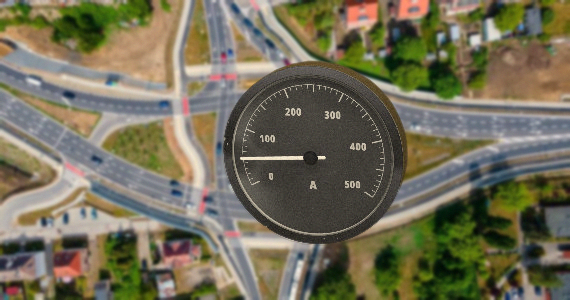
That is **50** A
